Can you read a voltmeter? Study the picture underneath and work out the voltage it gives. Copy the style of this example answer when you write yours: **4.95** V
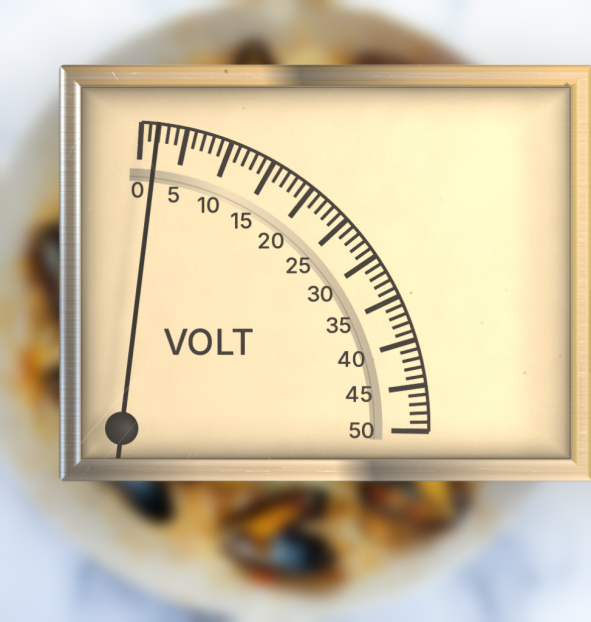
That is **2** V
